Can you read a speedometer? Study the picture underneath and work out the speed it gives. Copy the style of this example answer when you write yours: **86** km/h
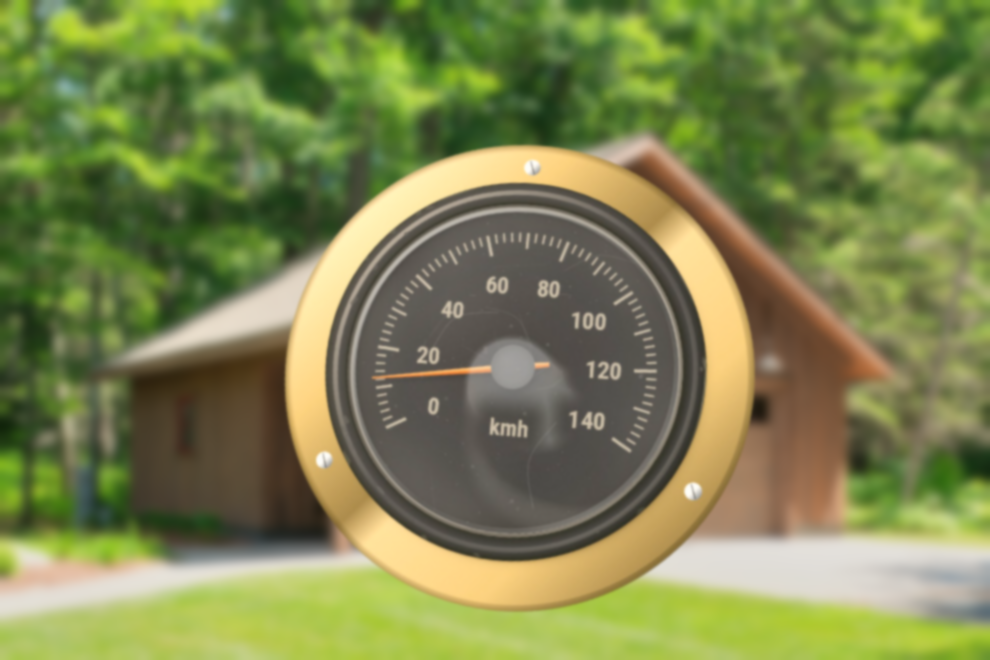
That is **12** km/h
